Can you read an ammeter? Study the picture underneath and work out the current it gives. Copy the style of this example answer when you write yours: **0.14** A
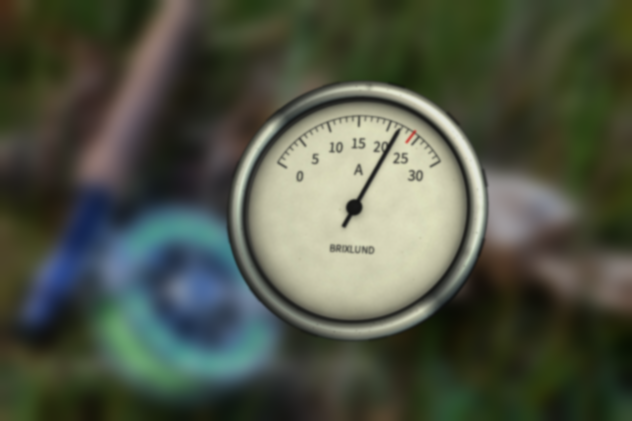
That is **22** A
